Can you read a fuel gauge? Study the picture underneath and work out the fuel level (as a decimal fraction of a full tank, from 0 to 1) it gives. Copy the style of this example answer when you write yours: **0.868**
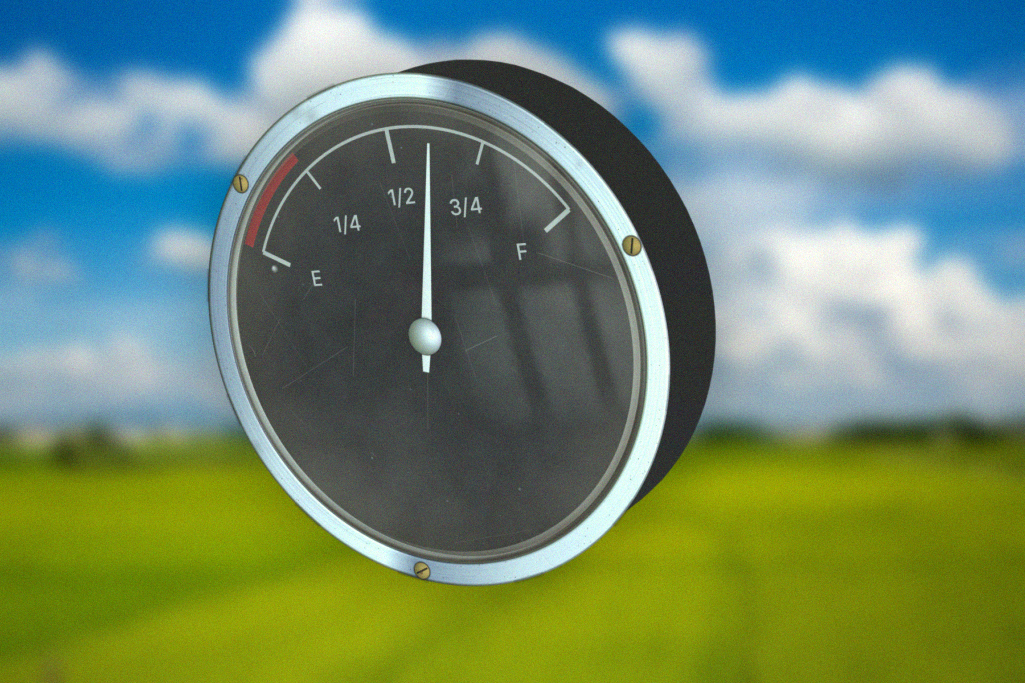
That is **0.625**
